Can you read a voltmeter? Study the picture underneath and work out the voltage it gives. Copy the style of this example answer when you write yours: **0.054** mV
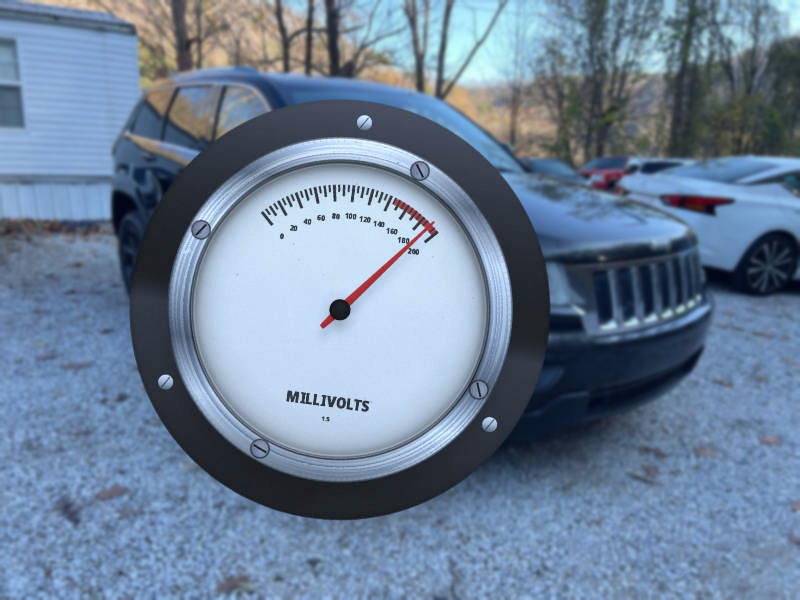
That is **190** mV
